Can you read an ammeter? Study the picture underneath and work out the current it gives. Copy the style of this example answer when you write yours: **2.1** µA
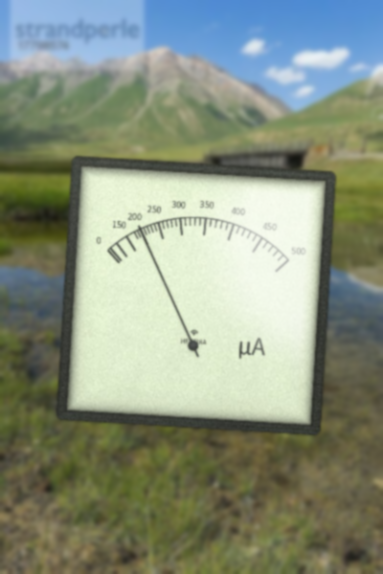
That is **200** µA
